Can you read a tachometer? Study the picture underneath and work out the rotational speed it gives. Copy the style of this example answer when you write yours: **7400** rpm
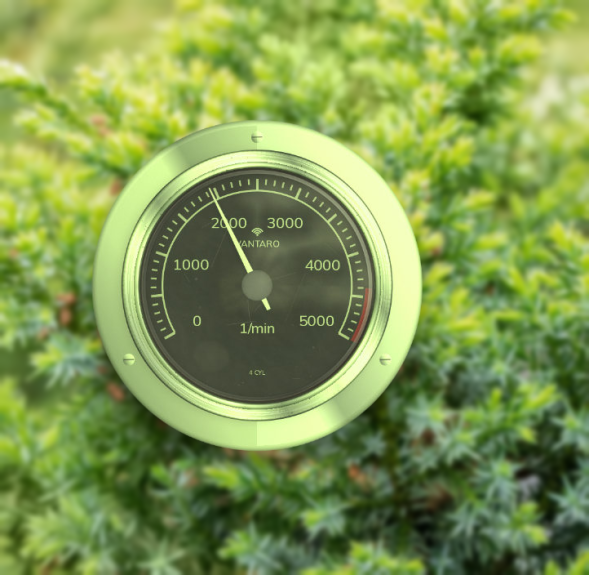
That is **1950** rpm
